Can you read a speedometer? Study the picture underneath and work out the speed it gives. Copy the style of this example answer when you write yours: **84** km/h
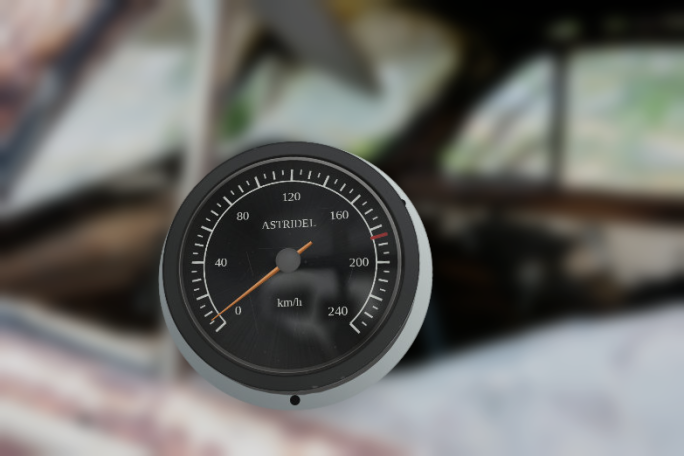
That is **5** km/h
